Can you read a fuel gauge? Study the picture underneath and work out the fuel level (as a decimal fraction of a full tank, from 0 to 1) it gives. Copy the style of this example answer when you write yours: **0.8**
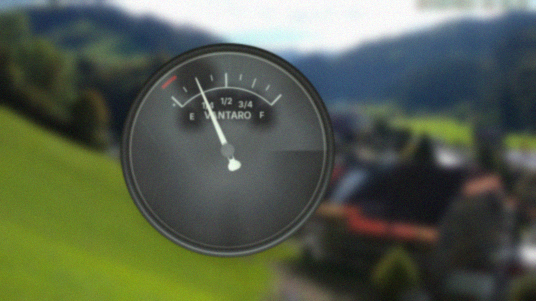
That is **0.25**
